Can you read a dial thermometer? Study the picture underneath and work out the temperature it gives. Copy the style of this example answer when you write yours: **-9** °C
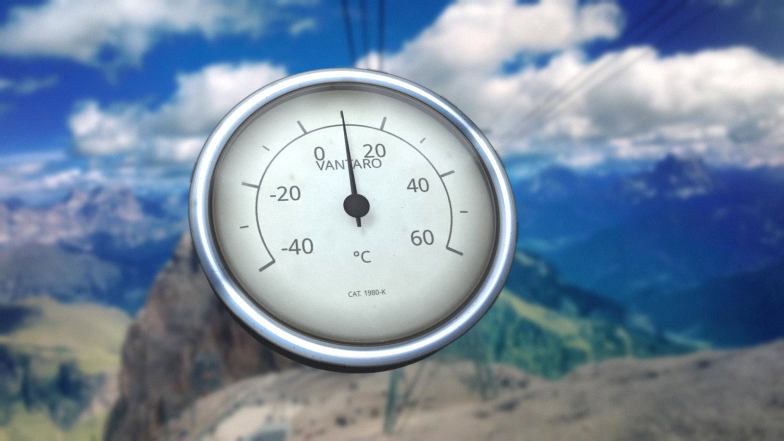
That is **10** °C
